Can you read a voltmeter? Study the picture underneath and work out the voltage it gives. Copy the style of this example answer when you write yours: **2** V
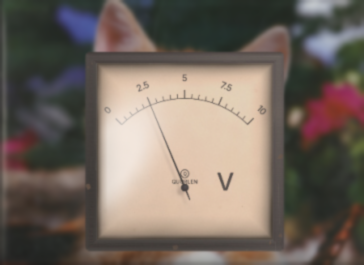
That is **2.5** V
